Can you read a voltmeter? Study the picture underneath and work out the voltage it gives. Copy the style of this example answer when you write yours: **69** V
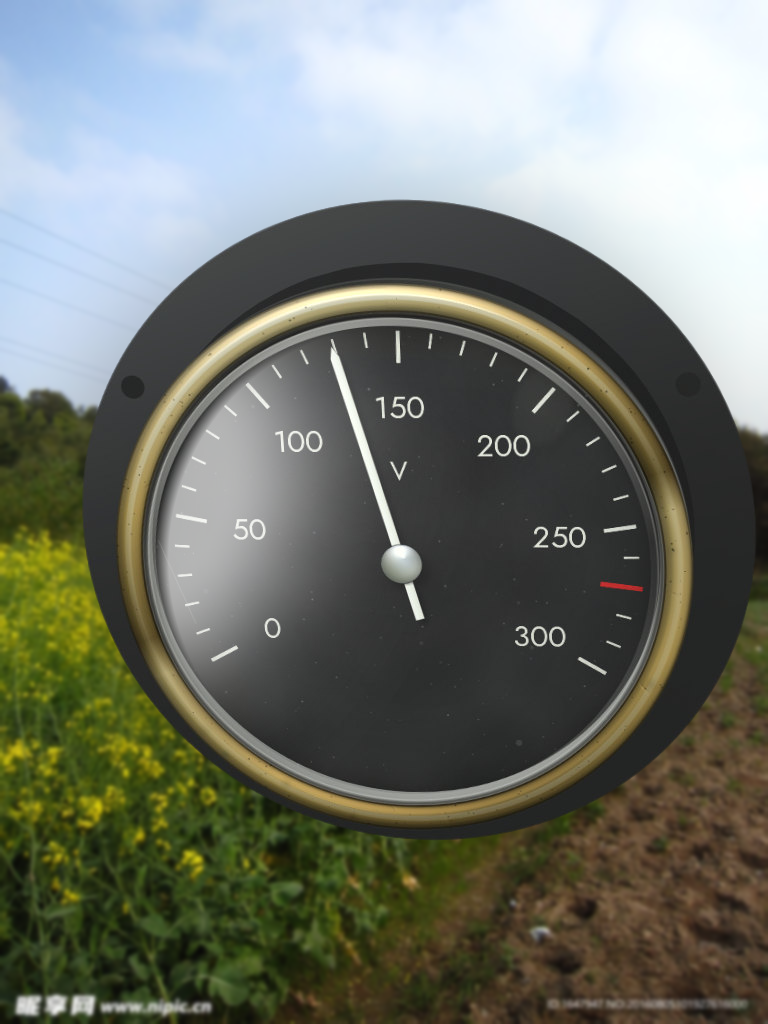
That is **130** V
